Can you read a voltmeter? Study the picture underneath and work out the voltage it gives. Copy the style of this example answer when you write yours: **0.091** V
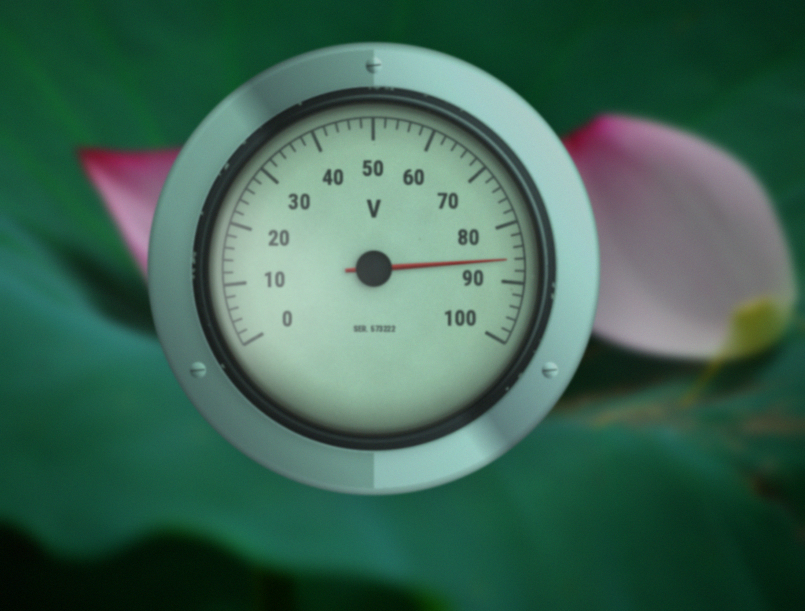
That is **86** V
